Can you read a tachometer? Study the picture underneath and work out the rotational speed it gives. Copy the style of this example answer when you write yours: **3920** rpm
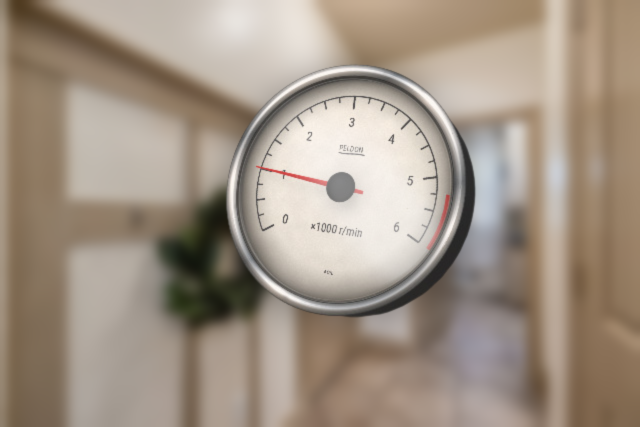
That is **1000** rpm
